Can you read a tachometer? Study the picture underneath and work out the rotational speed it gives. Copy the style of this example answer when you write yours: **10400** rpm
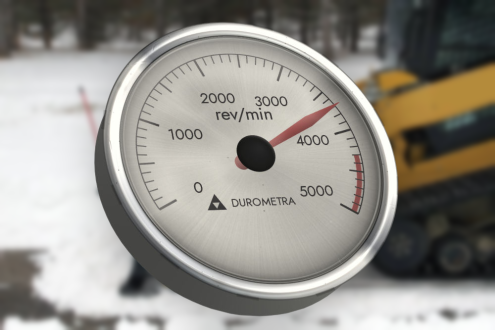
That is **3700** rpm
